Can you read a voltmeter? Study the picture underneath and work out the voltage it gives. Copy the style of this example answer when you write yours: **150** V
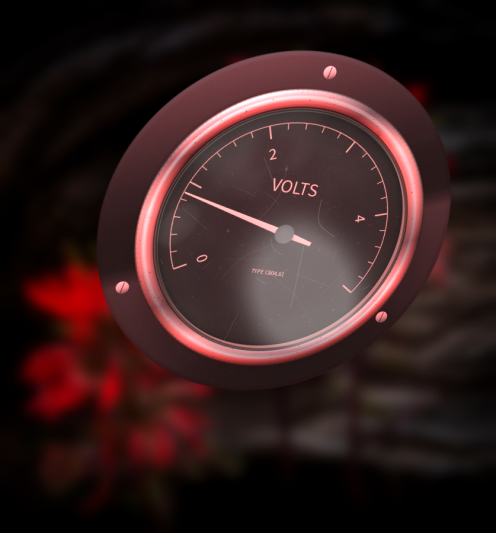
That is **0.9** V
